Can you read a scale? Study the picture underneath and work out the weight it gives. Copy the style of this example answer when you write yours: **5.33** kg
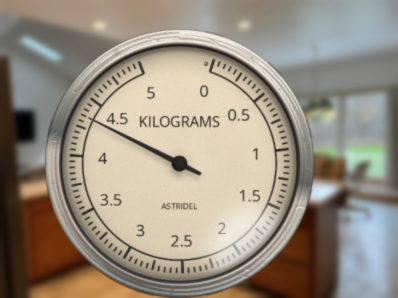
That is **4.35** kg
